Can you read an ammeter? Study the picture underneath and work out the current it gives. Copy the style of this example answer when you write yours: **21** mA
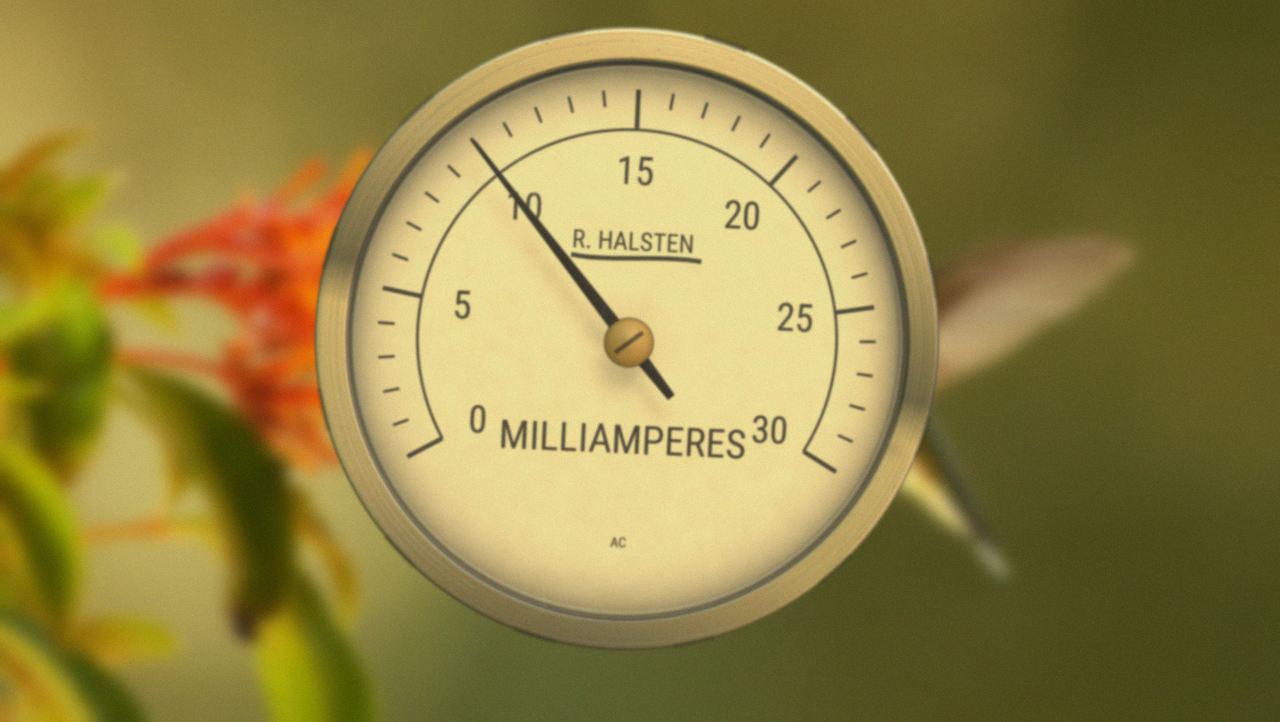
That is **10** mA
